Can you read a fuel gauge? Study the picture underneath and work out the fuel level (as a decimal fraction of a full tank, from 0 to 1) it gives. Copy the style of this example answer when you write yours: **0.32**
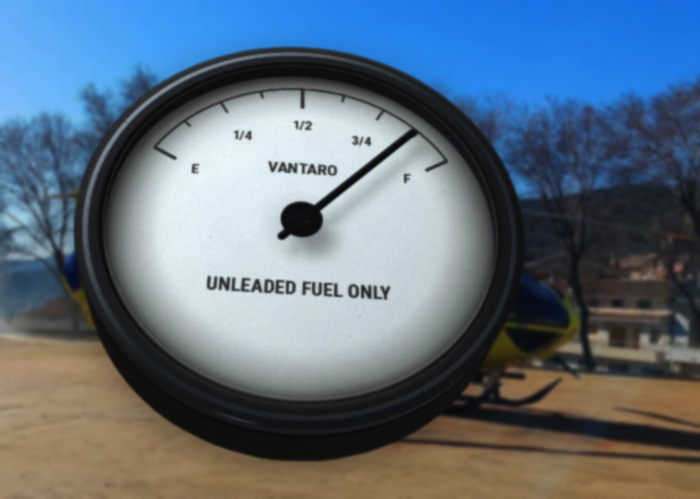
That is **0.875**
